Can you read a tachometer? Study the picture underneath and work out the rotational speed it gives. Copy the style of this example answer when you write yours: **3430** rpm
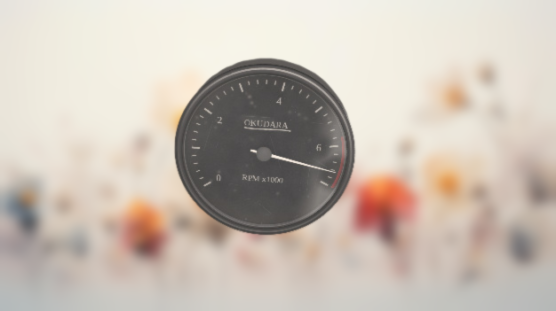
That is **6600** rpm
